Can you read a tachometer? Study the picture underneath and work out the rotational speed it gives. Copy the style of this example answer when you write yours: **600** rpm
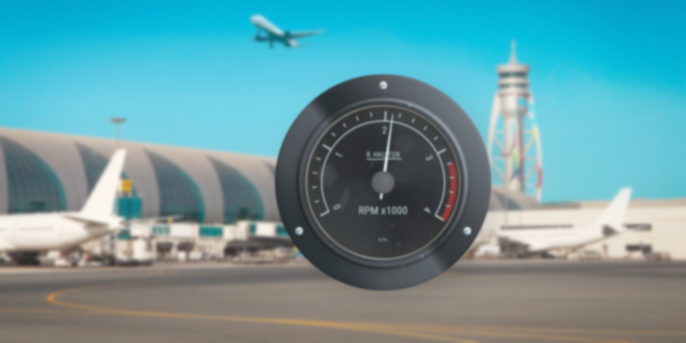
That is **2100** rpm
